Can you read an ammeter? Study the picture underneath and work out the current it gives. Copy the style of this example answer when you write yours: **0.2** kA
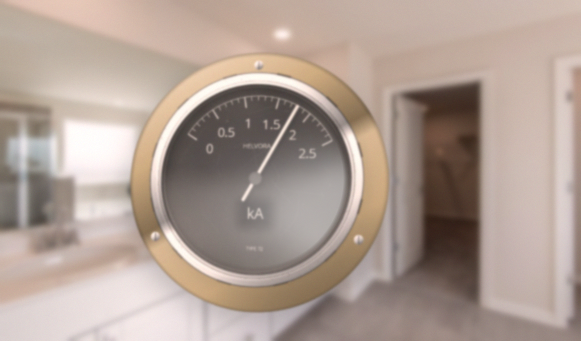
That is **1.8** kA
